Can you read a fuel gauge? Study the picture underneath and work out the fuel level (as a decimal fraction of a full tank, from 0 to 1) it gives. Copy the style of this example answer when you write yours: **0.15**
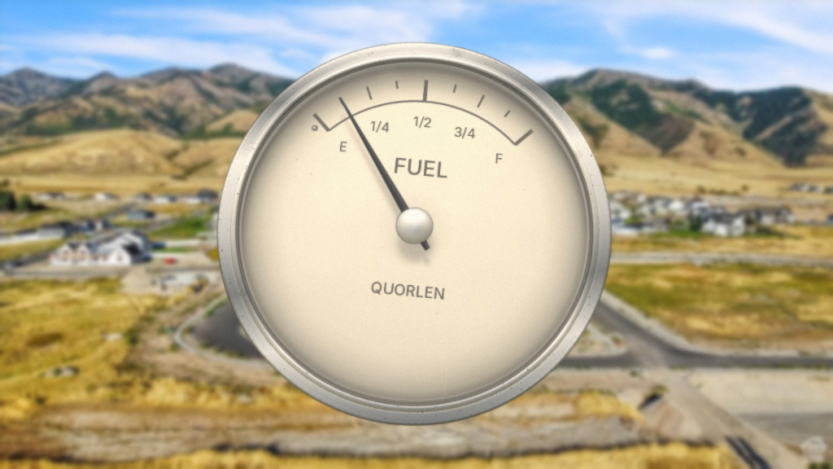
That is **0.125**
